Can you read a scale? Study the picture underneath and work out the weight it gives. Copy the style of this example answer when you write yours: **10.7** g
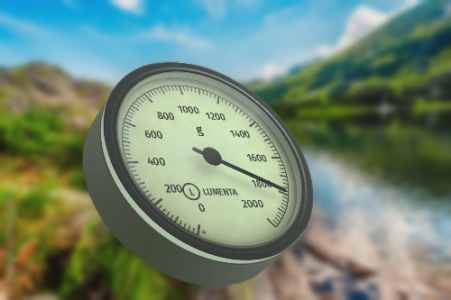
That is **1800** g
